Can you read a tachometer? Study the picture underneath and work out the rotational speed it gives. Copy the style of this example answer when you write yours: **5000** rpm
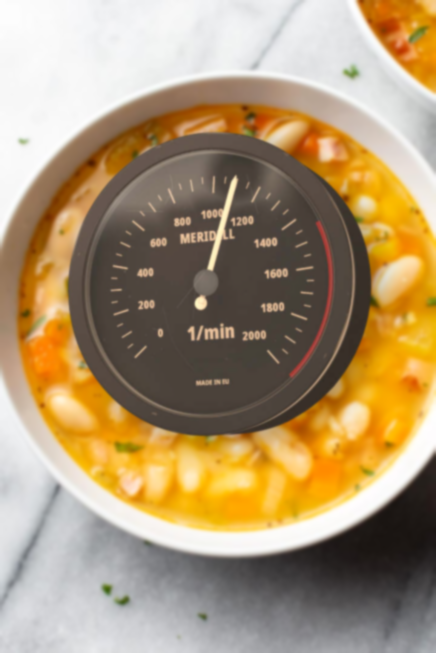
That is **1100** rpm
